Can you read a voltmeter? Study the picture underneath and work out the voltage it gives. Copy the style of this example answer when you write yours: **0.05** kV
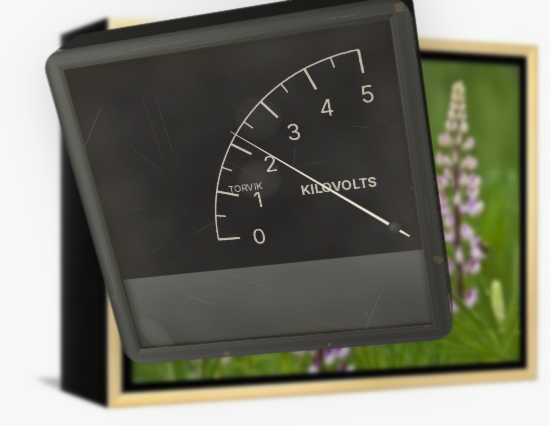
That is **2.25** kV
